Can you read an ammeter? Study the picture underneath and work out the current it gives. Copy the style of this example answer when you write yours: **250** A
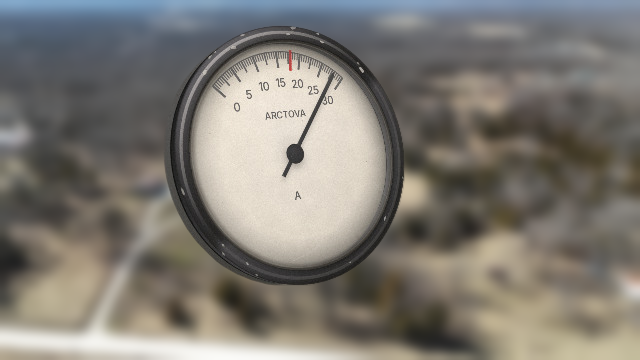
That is **27.5** A
